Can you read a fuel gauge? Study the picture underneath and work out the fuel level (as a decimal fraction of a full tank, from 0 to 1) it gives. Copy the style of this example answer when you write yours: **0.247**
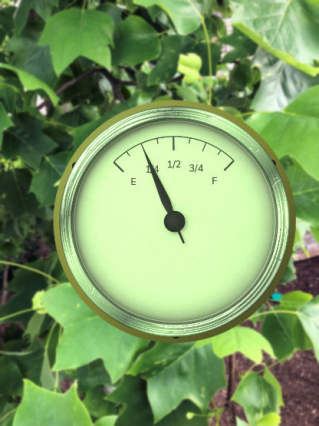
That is **0.25**
